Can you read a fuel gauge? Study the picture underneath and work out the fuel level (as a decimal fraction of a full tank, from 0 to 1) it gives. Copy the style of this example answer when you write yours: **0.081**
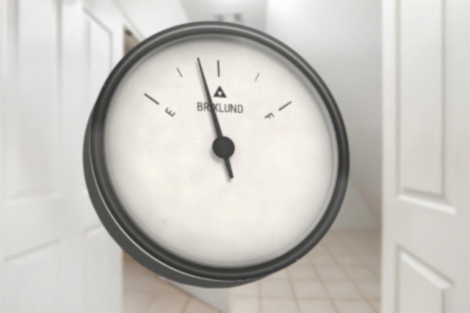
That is **0.375**
